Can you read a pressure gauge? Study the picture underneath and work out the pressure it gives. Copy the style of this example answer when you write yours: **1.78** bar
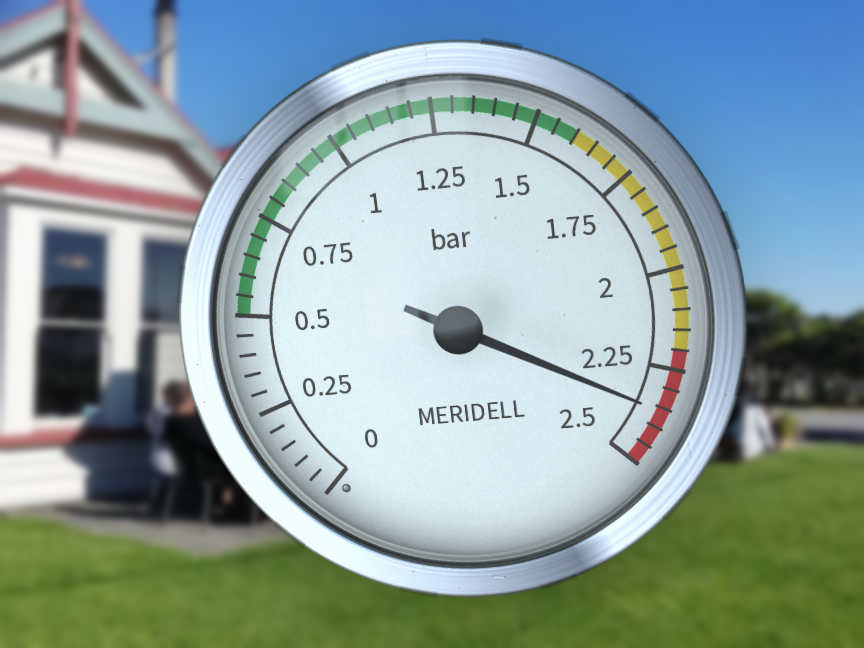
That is **2.35** bar
